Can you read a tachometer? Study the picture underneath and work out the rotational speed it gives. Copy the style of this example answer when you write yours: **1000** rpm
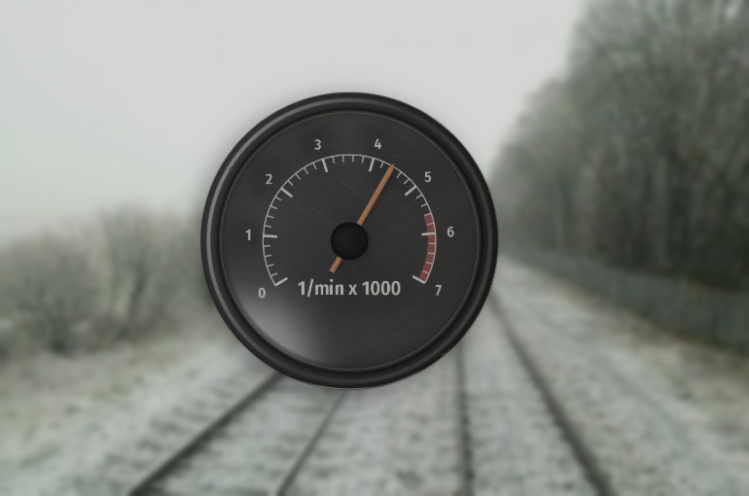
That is **4400** rpm
